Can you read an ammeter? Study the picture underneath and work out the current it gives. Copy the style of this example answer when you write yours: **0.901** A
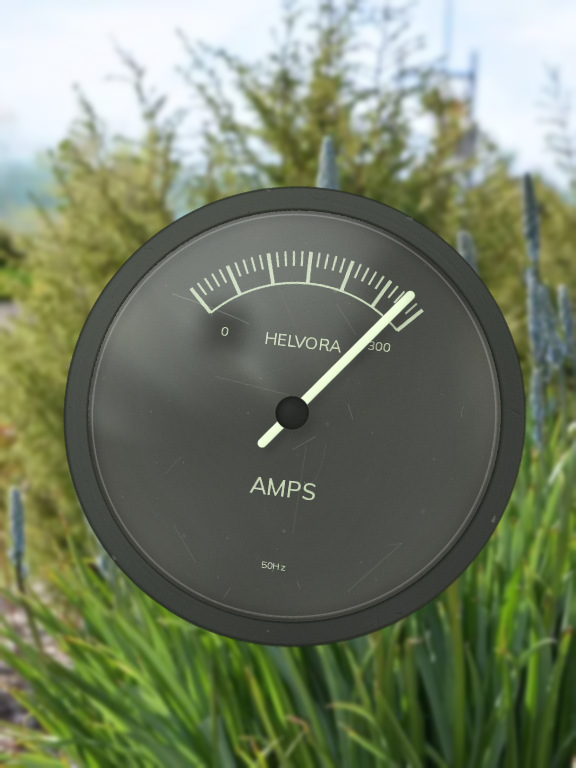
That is **280** A
